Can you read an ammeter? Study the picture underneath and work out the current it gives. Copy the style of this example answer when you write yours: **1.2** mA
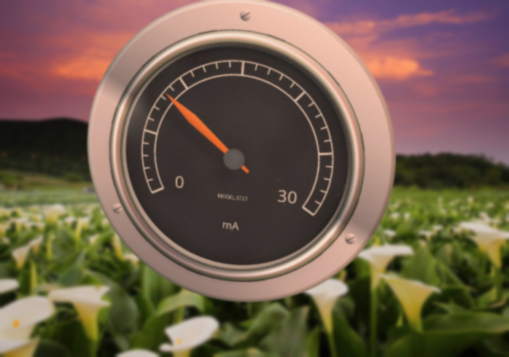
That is **8.5** mA
